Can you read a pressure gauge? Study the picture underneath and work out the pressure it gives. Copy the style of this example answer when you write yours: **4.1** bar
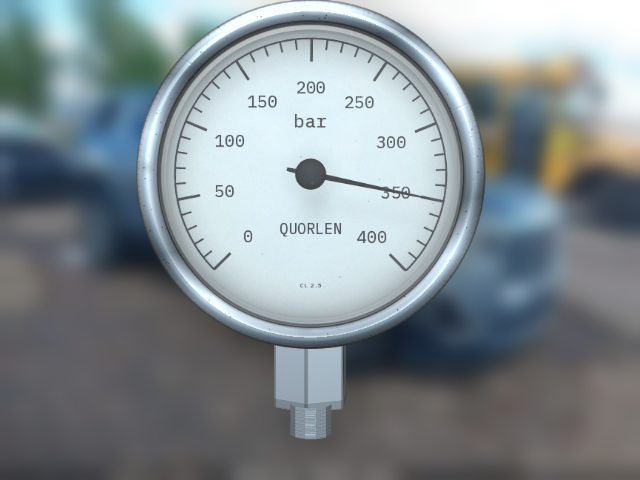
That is **350** bar
